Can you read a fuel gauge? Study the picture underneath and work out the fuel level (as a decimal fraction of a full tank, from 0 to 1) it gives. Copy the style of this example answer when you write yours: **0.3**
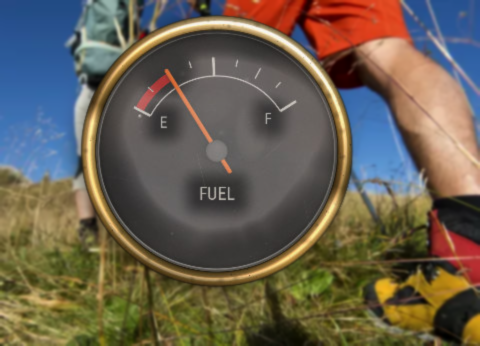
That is **0.25**
